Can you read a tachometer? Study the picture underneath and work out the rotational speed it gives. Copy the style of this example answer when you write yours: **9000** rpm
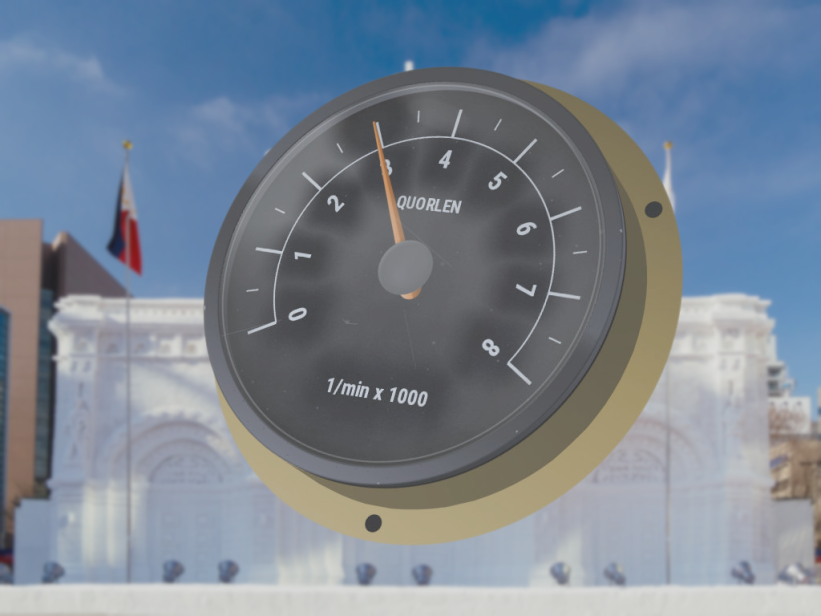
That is **3000** rpm
